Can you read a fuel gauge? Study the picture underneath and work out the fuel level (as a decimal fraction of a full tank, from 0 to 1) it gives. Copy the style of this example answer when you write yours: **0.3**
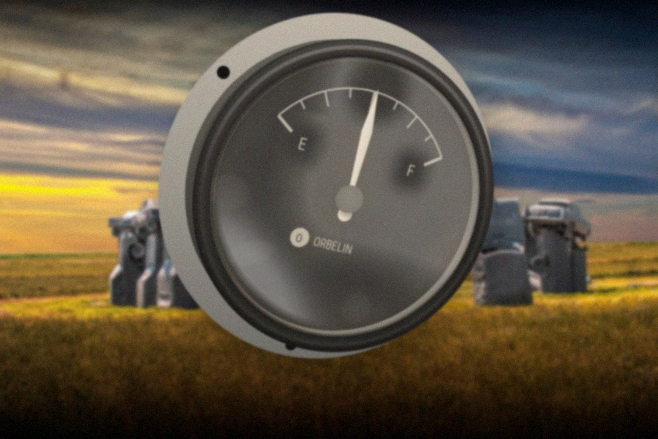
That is **0.5**
